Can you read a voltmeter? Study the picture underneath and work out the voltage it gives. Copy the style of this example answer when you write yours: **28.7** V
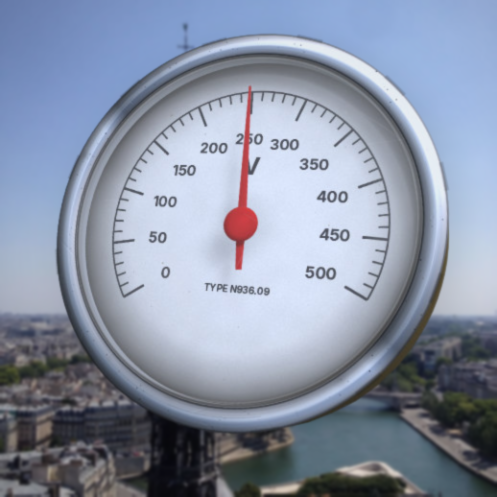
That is **250** V
